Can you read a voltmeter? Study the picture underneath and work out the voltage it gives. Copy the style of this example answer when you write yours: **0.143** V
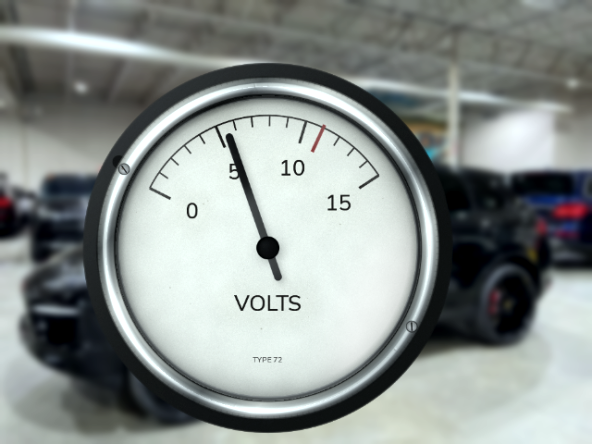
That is **5.5** V
